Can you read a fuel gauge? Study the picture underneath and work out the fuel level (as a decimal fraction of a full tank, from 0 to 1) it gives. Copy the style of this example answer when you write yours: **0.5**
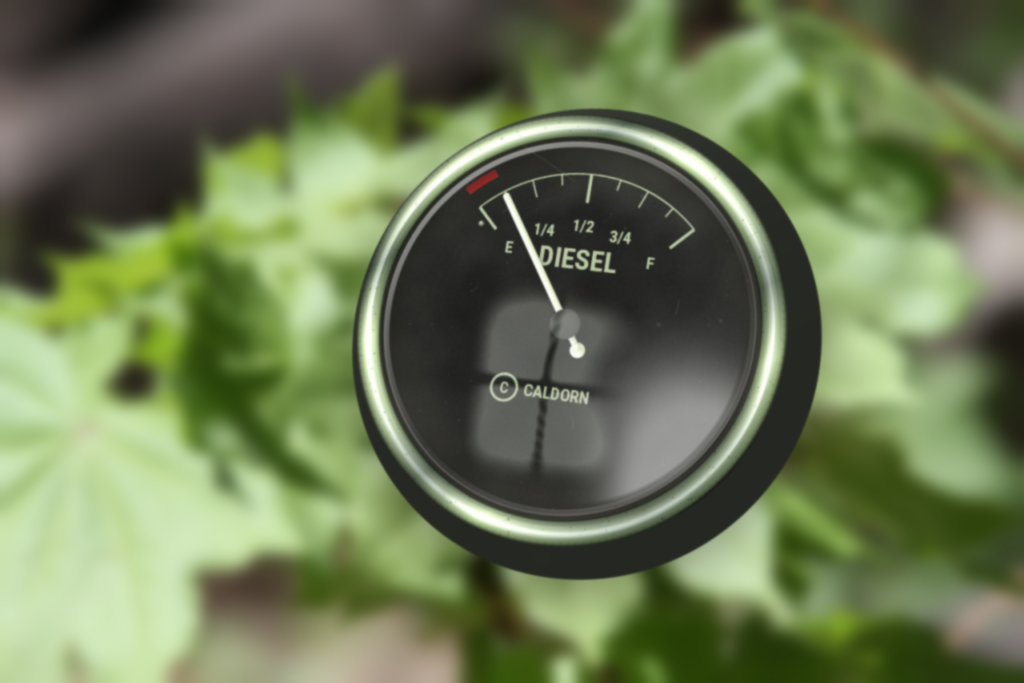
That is **0.125**
